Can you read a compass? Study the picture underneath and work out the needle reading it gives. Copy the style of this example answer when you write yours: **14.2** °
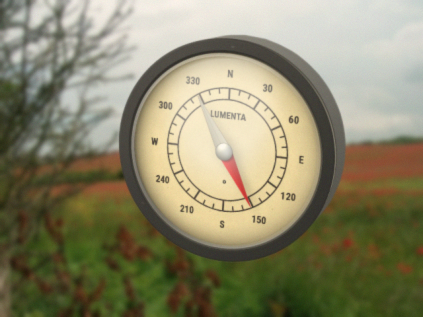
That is **150** °
